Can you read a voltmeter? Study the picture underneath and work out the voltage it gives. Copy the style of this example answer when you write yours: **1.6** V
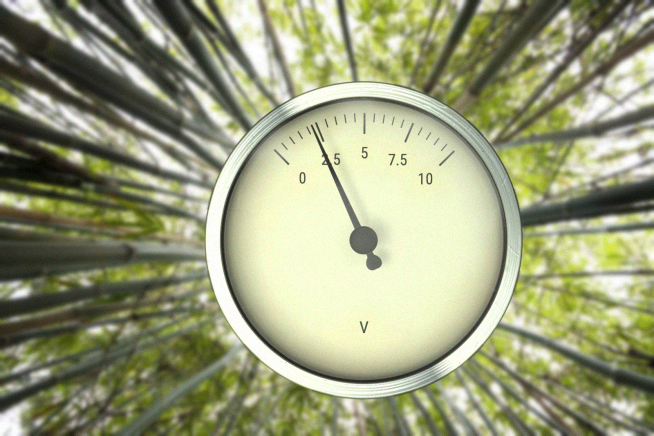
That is **2.25** V
